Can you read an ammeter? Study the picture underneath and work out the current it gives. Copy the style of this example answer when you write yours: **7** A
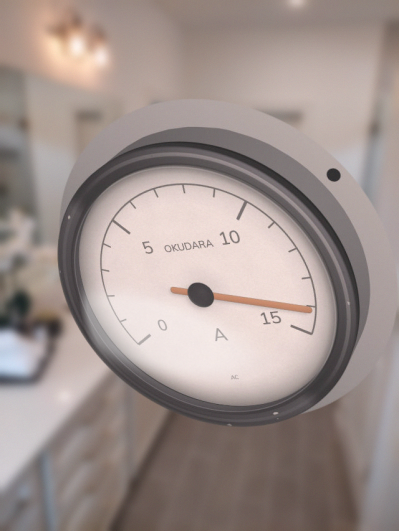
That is **14** A
